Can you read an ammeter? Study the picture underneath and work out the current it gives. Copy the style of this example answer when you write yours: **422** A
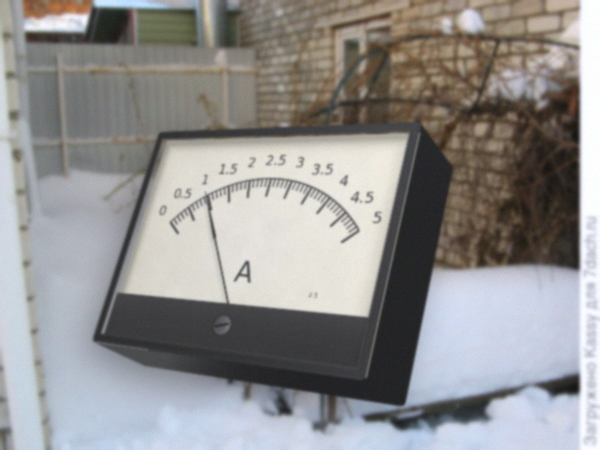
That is **1** A
